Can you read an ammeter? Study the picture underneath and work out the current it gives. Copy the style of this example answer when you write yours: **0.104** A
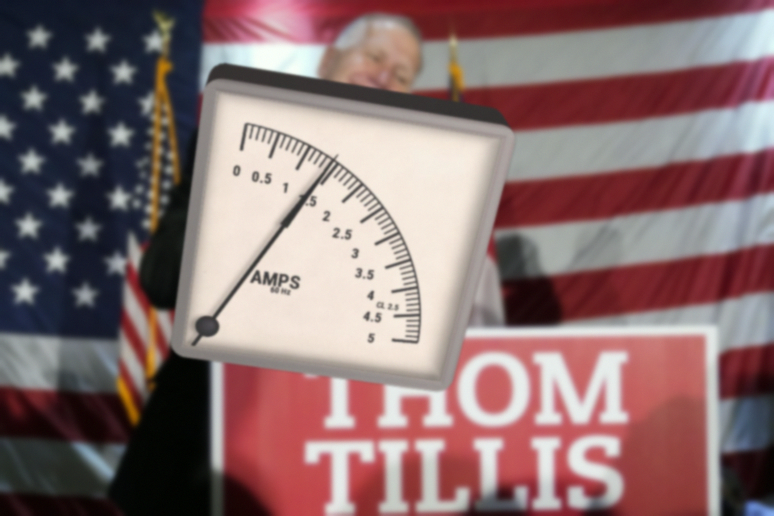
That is **1.4** A
